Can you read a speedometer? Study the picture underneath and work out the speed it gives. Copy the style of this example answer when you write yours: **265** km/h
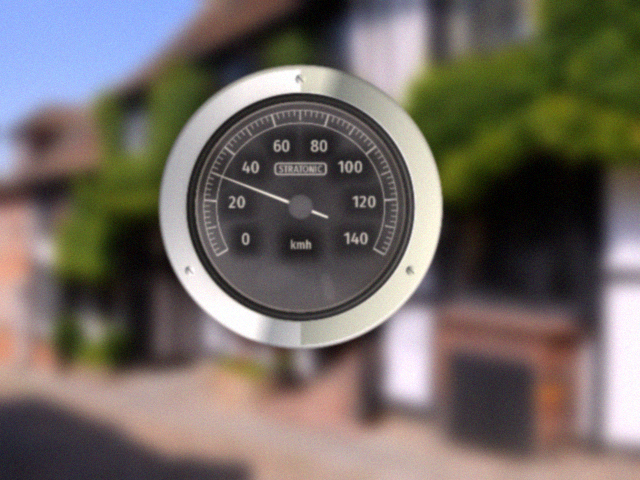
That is **30** km/h
